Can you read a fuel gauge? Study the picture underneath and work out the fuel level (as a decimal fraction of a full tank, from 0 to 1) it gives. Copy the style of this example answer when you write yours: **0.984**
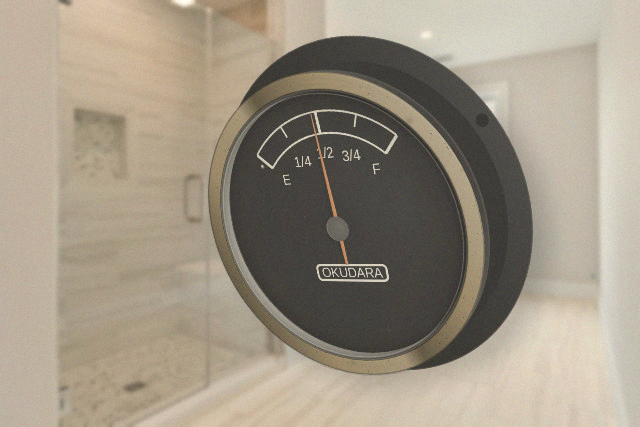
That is **0.5**
